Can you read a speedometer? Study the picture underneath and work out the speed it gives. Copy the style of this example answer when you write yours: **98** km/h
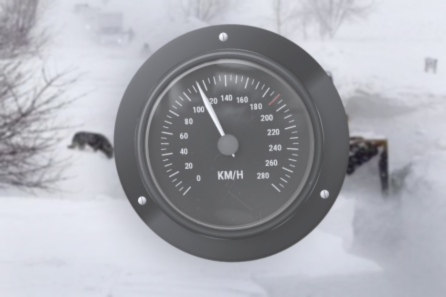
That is **115** km/h
